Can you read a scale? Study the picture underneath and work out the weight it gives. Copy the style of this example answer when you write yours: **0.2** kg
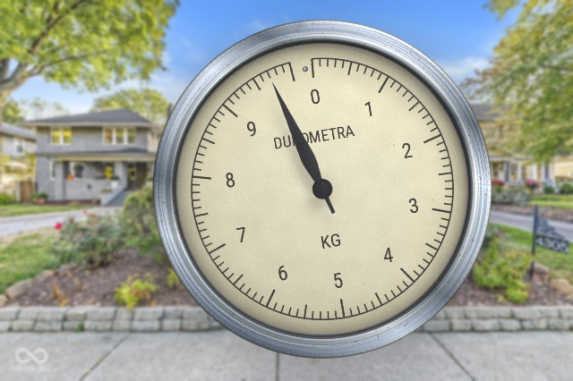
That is **9.7** kg
